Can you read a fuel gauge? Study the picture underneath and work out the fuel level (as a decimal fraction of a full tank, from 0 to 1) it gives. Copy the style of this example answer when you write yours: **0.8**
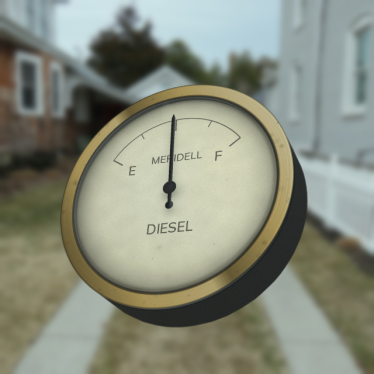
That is **0.5**
